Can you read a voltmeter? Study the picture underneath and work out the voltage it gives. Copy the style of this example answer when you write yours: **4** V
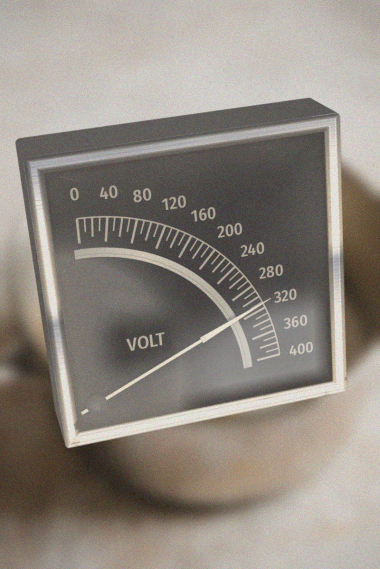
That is **310** V
